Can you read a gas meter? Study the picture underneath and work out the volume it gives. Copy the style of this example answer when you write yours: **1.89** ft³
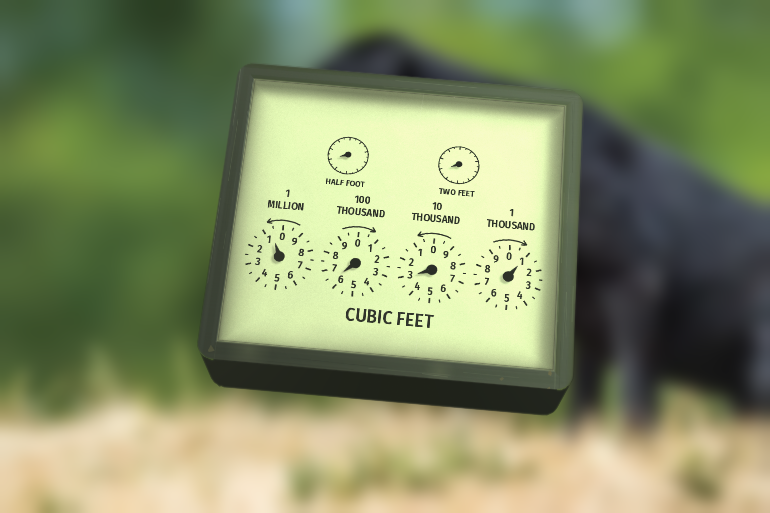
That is **63100** ft³
